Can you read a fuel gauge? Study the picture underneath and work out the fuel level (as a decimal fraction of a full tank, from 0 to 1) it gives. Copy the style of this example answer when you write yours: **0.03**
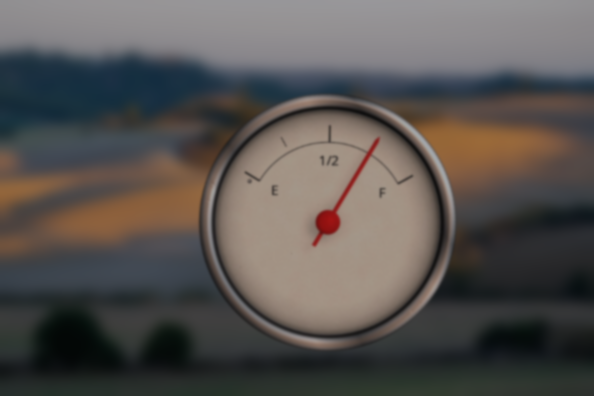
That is **0.75**
